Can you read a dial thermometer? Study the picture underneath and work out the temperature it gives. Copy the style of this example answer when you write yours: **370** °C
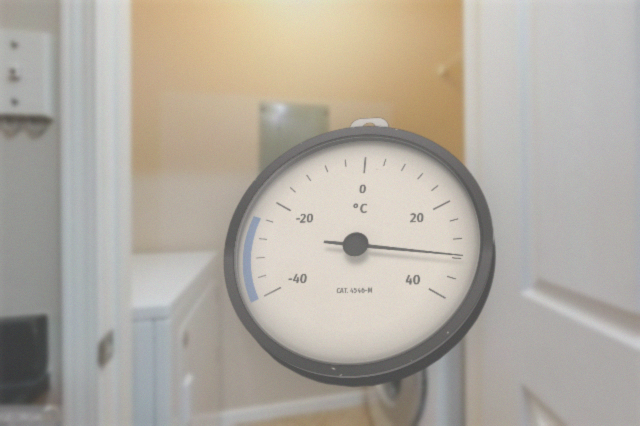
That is **32** °C
